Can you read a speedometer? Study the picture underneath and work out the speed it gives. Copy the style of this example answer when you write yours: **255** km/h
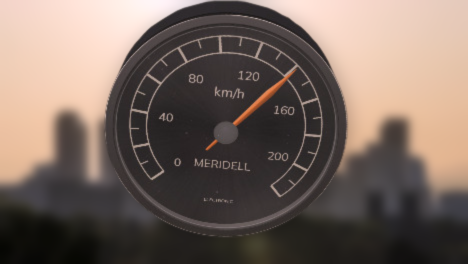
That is **140** km/h
